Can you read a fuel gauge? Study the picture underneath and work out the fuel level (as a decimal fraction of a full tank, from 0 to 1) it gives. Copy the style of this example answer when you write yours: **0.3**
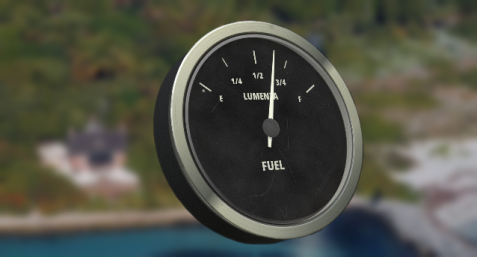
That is **0.625**
